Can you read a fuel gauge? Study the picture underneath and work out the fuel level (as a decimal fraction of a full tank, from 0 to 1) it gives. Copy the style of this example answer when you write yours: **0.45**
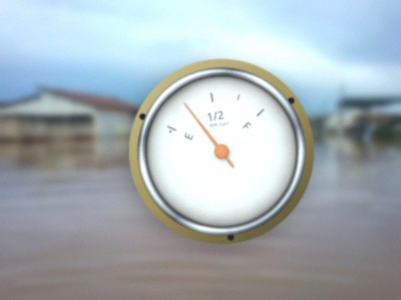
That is **0.25**
